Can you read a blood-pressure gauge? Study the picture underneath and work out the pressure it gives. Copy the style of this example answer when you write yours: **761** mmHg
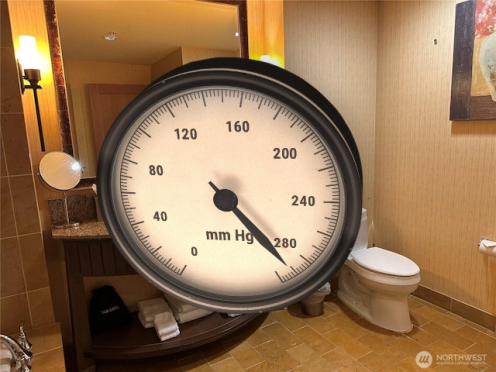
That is **290** mmHg
